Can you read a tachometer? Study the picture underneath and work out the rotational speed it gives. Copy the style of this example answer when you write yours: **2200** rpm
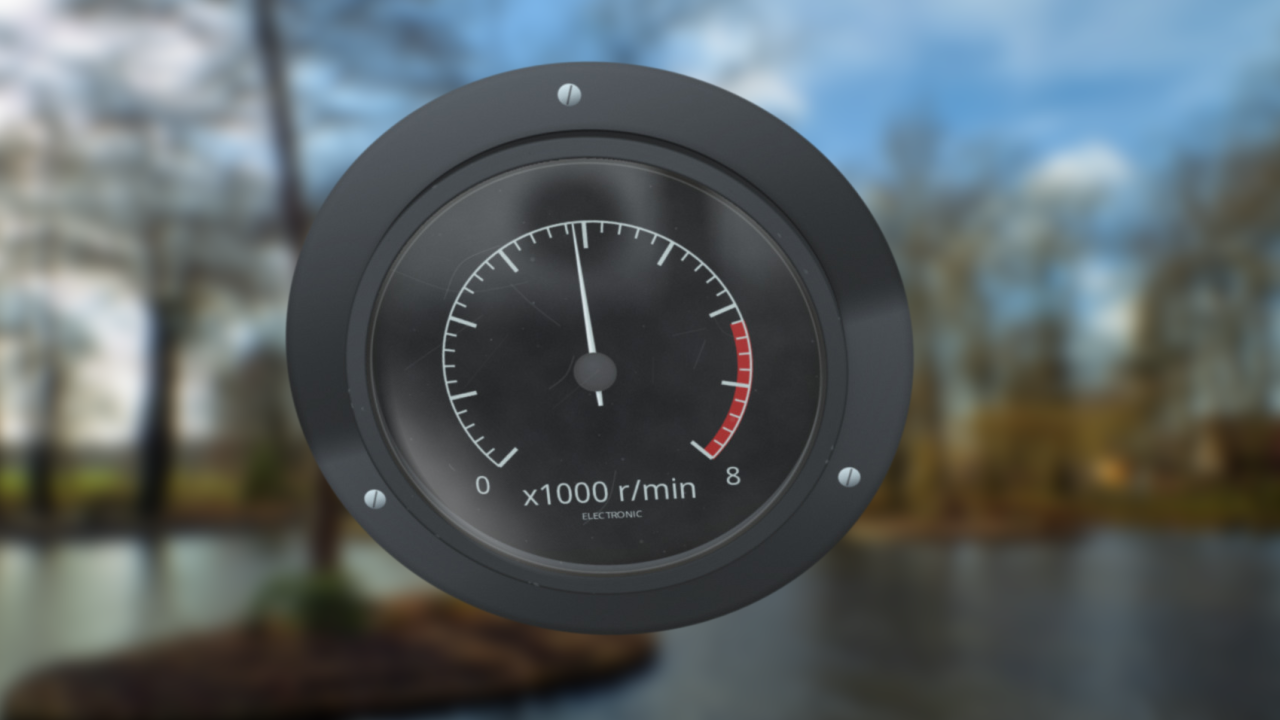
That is **3900** rpm
